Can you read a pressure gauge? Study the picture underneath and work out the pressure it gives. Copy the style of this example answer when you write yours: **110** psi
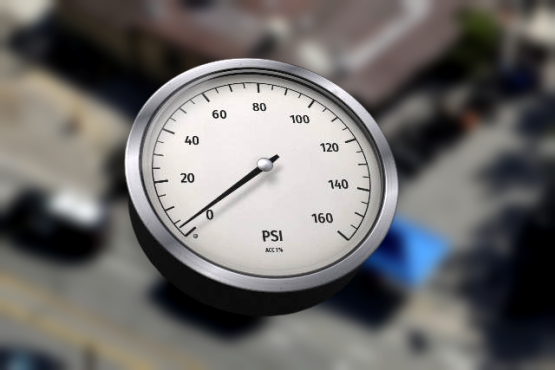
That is **2.5** psi
